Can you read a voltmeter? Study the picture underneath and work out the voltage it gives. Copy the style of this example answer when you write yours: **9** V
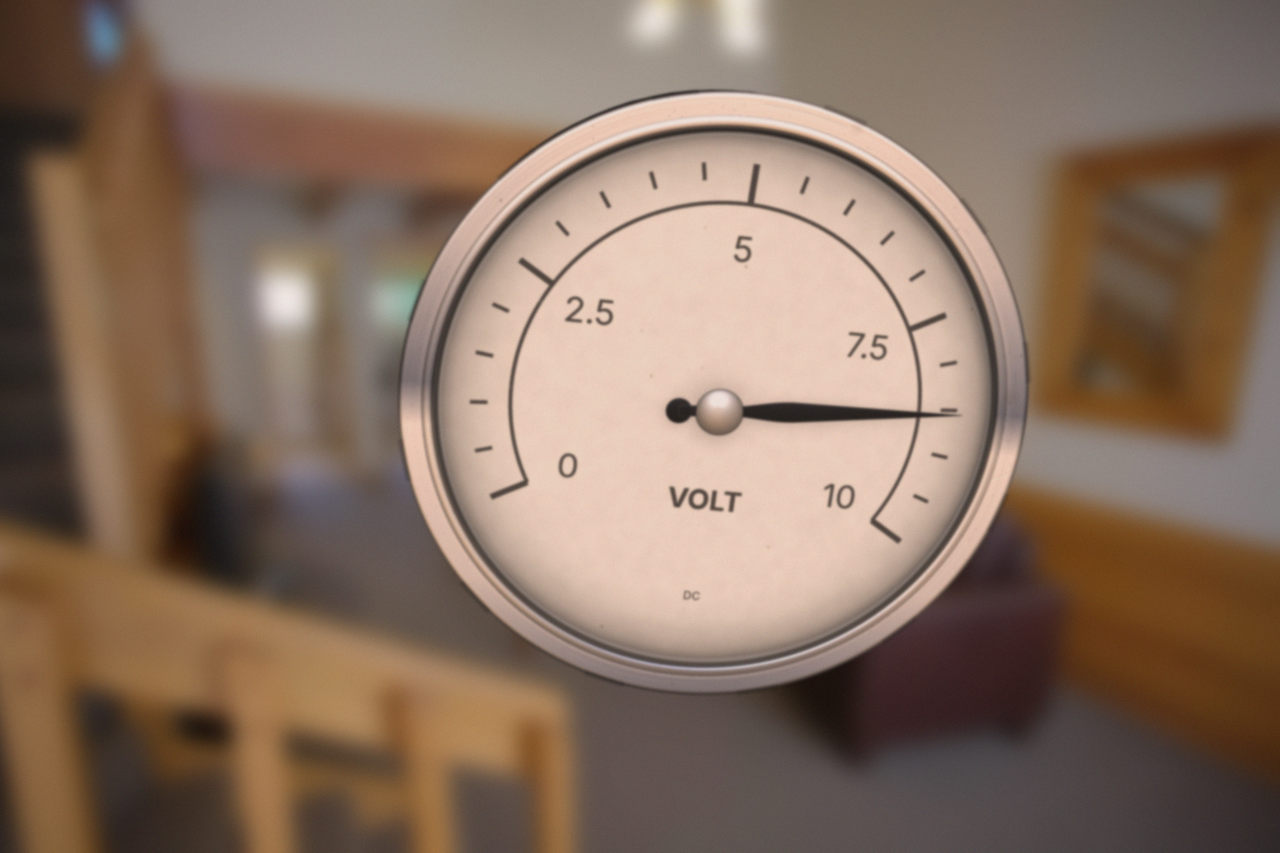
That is **8.5** V
